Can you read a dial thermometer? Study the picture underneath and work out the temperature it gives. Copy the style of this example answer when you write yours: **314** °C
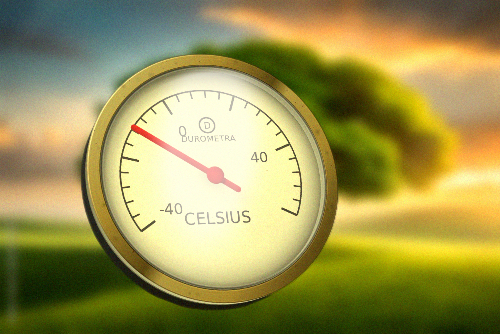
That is **-12** °C
